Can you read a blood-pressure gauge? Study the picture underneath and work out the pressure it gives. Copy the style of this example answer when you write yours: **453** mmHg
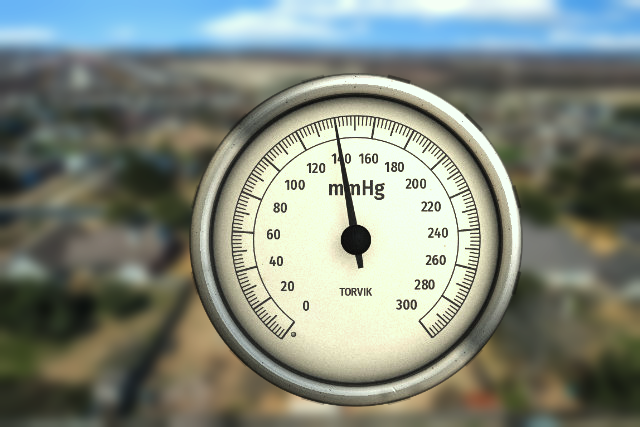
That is **140** mmHg
